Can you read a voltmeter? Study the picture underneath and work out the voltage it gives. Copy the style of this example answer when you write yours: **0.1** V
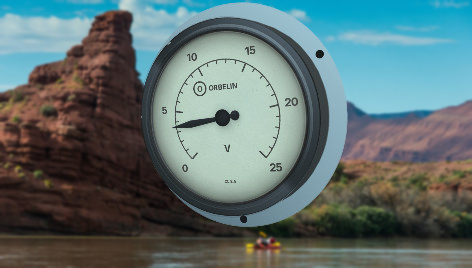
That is **3.5** V
